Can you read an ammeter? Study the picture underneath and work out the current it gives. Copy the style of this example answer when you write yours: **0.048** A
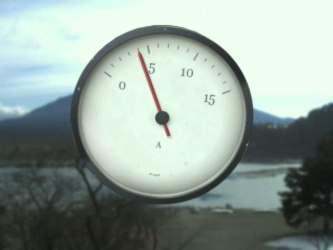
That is **4** A
